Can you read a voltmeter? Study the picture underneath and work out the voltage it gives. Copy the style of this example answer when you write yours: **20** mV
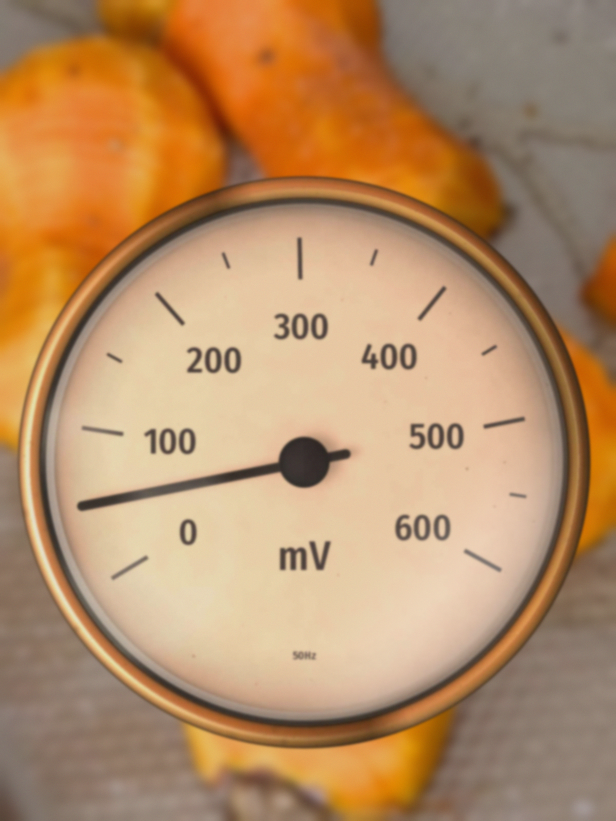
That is **50** mV
